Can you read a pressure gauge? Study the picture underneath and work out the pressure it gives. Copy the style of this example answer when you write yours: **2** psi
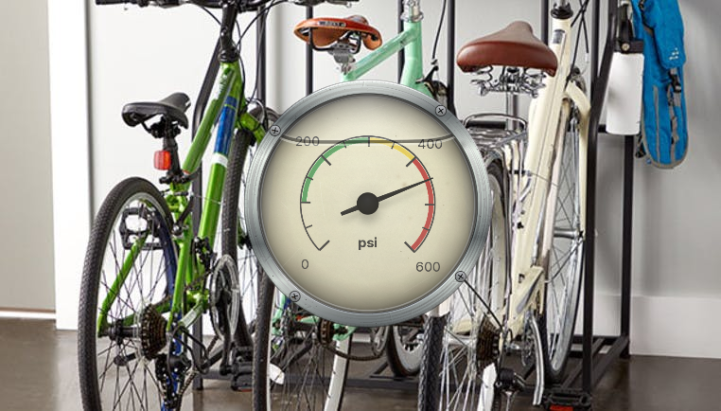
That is **450** psi
